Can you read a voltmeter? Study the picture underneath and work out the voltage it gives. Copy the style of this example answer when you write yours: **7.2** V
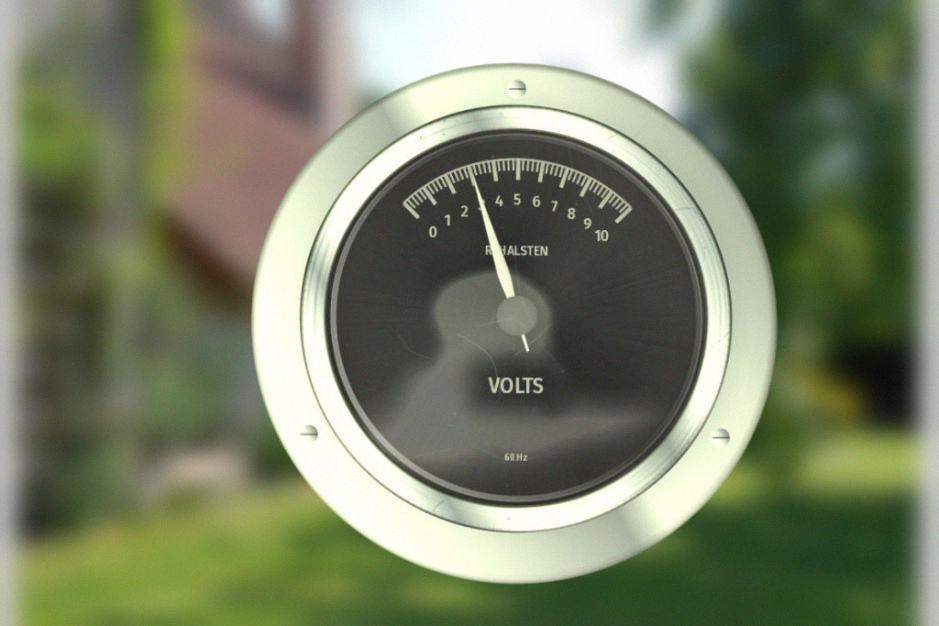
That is **3** V
